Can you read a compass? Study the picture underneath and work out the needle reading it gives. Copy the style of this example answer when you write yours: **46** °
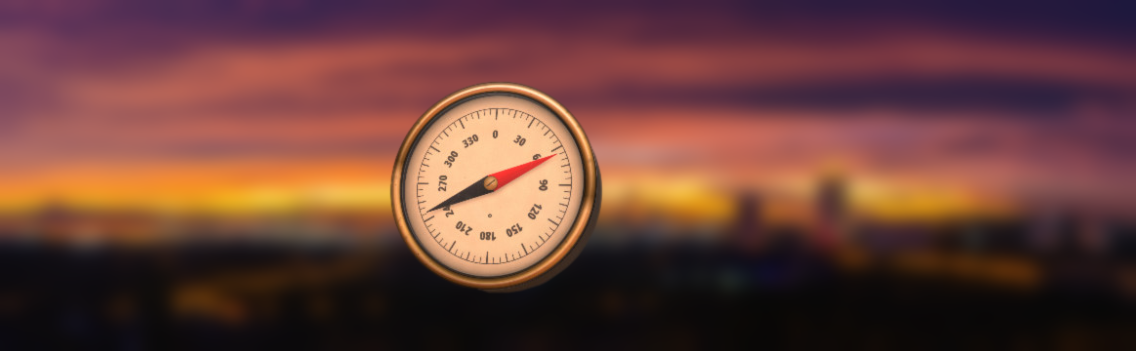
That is **65** °
